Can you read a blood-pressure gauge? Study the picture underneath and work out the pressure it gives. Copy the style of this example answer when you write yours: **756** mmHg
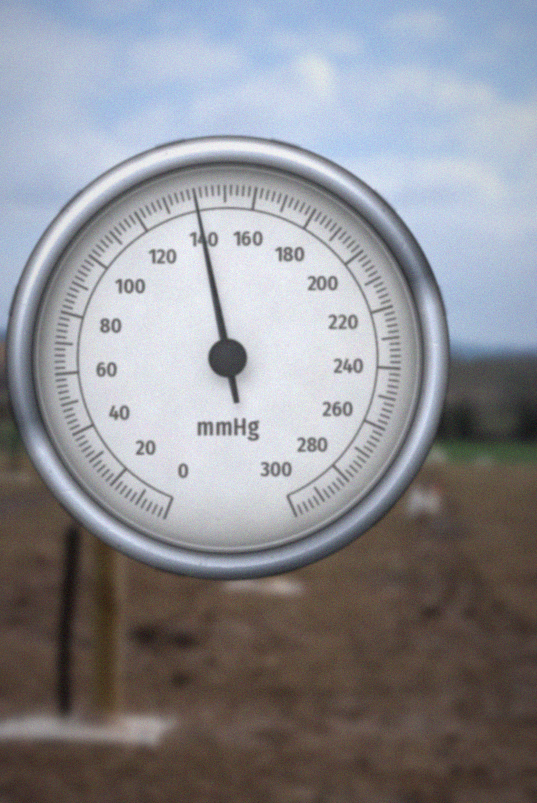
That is **140** mmHg
